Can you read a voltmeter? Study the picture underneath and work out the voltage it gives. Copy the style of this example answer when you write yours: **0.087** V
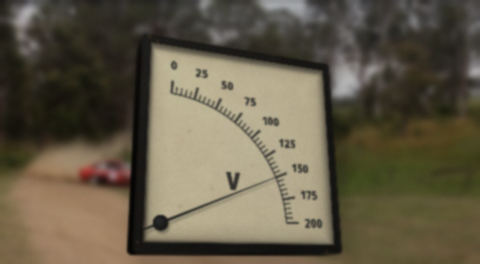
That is **150** V
